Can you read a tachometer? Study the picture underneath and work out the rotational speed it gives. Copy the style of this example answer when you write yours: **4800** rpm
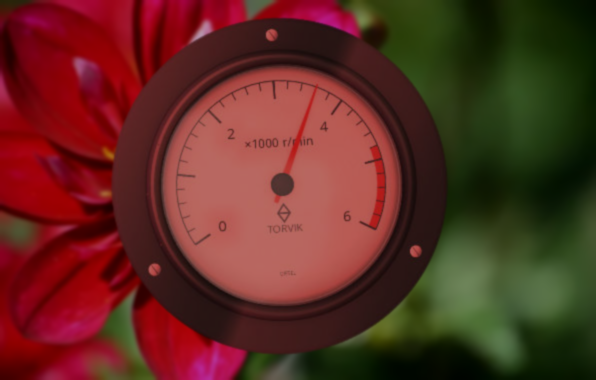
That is **3600** rpm
